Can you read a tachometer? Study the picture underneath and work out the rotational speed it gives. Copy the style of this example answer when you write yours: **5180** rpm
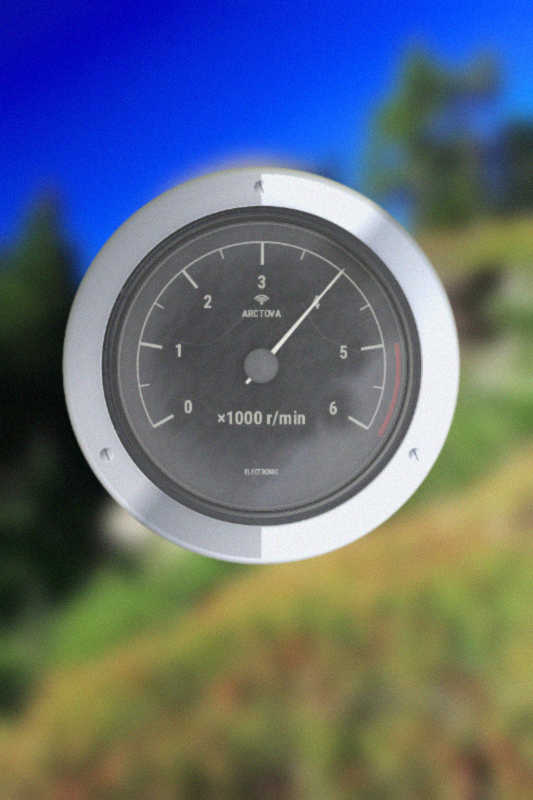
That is **4000** rpm
